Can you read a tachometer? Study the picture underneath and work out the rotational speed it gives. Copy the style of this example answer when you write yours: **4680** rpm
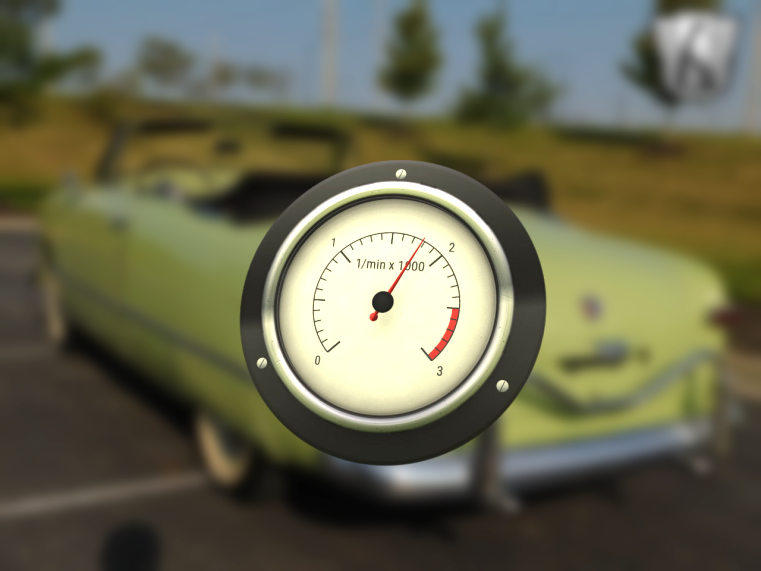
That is **1800** rpm
